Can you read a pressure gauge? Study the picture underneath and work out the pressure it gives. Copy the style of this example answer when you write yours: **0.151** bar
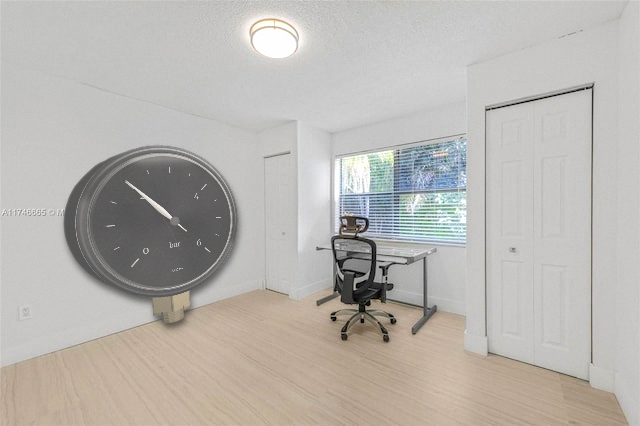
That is **2** bar
